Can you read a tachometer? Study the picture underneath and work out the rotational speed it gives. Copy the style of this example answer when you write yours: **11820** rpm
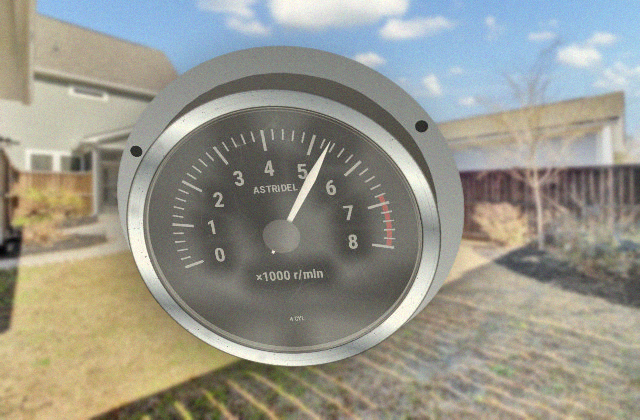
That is **5300** rpm
